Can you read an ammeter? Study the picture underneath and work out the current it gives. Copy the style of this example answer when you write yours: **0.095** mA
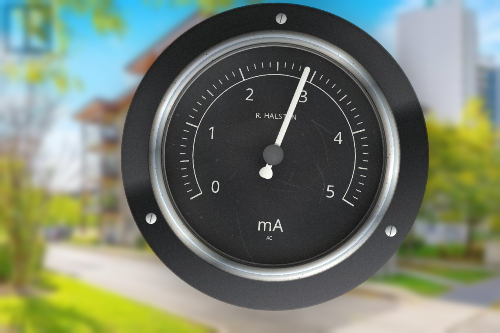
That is **2.9** mA
